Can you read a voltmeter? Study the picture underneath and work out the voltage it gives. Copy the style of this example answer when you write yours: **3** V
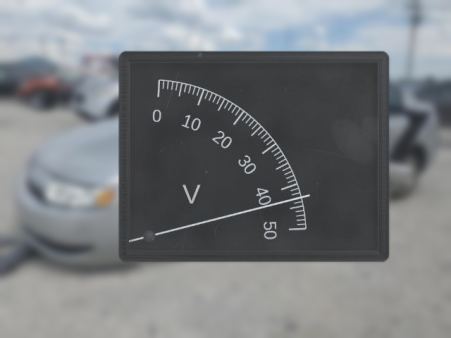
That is **43** V
